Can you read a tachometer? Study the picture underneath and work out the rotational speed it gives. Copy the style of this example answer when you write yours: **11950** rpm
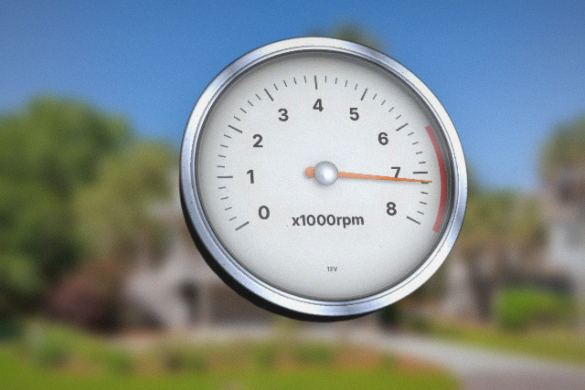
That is **7200** rpm
